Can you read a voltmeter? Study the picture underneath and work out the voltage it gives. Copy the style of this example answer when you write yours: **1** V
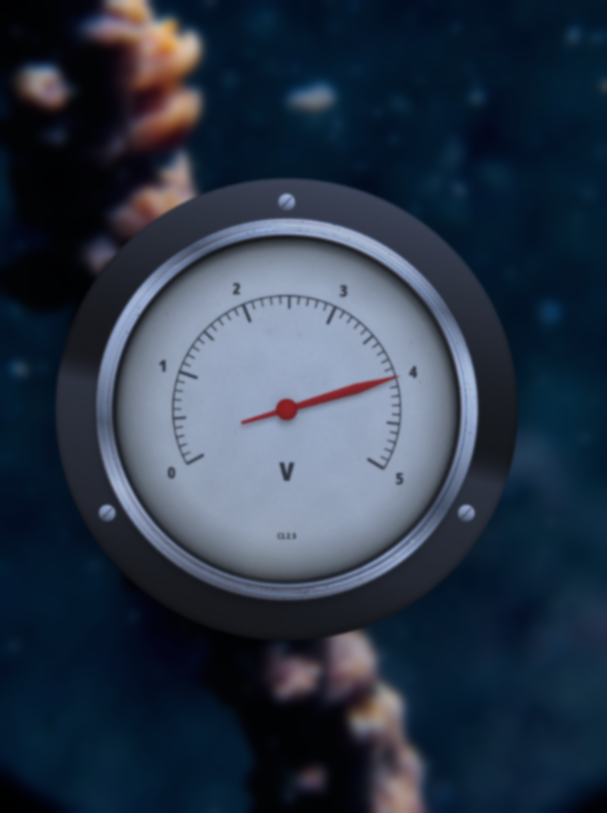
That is **4** V
